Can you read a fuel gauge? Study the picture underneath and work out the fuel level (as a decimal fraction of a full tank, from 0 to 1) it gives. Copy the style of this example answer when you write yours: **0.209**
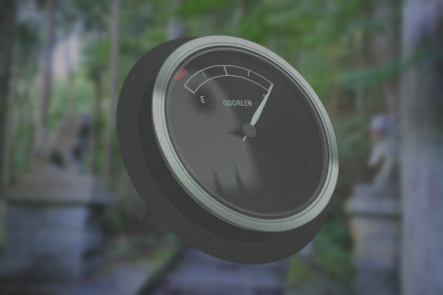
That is **1**
